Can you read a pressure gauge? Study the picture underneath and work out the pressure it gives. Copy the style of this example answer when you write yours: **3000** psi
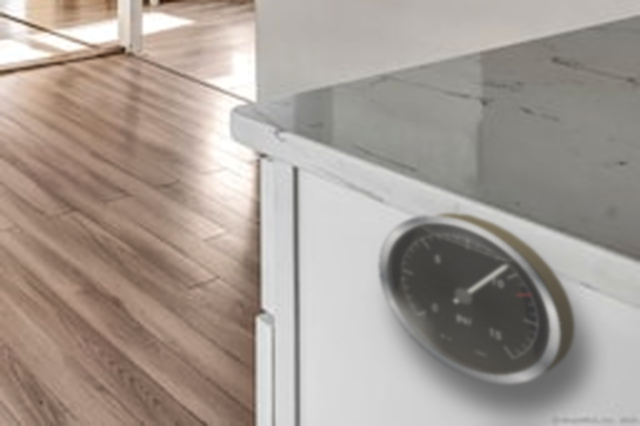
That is **9.5** psi
